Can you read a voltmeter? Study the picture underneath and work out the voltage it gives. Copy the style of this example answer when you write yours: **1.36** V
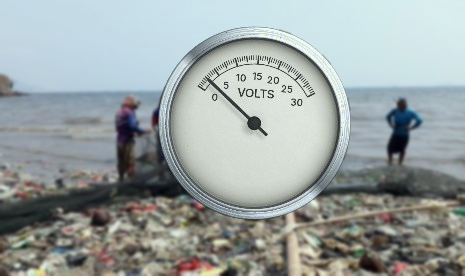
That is **2.5** V
